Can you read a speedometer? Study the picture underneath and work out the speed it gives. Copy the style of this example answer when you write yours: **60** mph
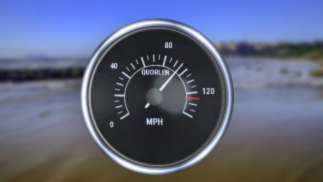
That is **95** mph
